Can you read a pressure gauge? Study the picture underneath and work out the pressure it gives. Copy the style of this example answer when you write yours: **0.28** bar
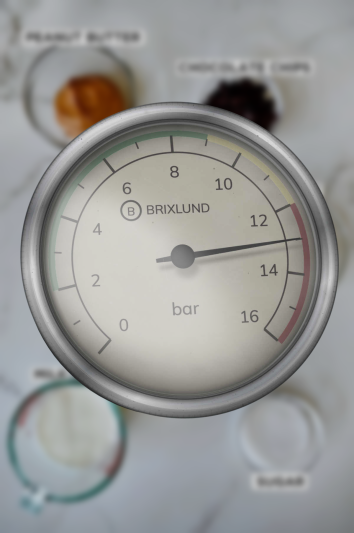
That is **13** bar
